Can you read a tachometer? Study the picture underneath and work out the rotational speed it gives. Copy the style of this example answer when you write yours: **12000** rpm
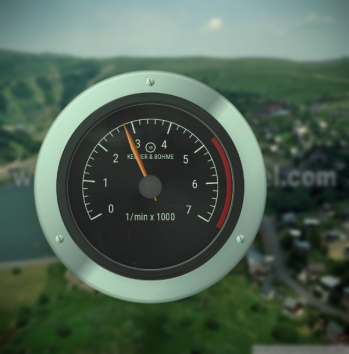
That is **2800** rpm
